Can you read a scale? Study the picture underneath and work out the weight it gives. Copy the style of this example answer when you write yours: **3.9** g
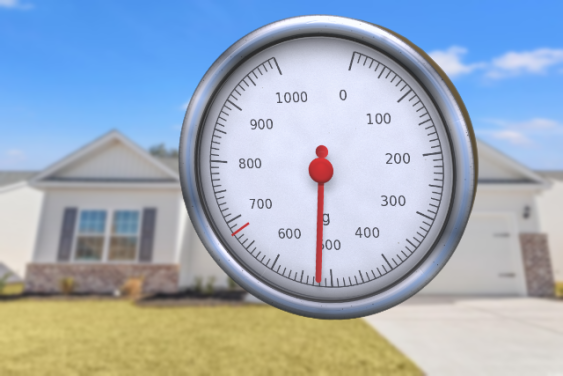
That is **520** g
